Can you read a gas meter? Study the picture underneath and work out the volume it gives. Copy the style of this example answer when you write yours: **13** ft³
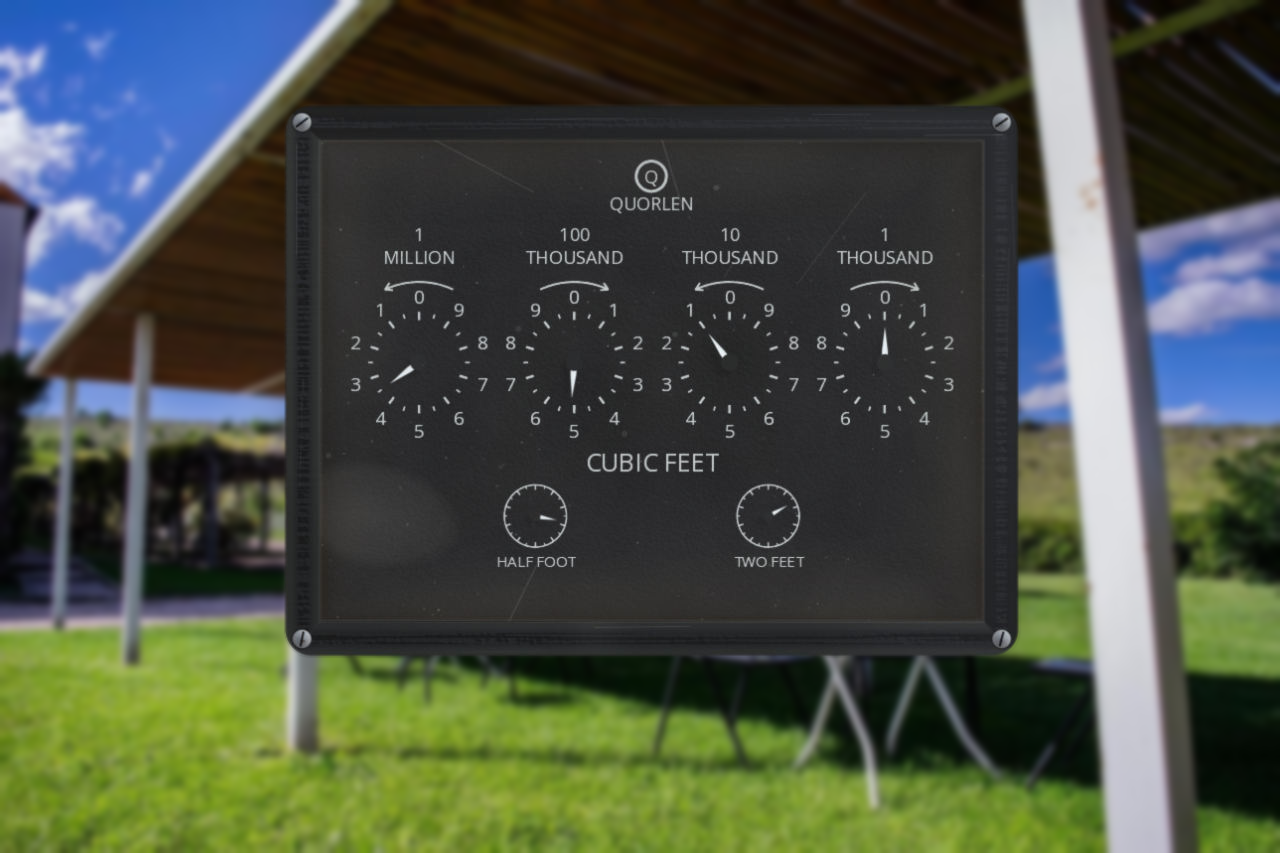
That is **351000** ft³
